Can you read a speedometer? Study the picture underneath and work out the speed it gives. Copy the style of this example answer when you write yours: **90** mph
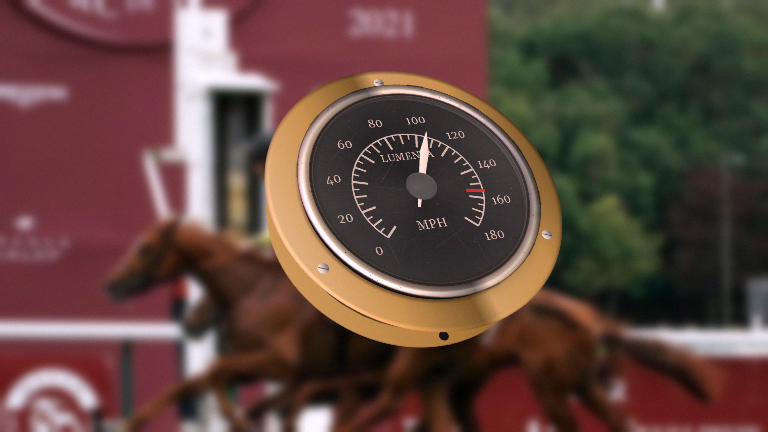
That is **105** mph
